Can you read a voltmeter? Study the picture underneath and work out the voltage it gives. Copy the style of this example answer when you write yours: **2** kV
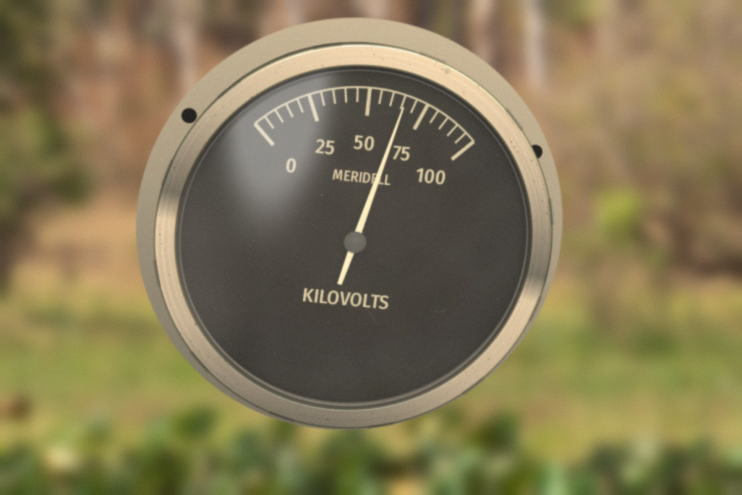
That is **65** kV
